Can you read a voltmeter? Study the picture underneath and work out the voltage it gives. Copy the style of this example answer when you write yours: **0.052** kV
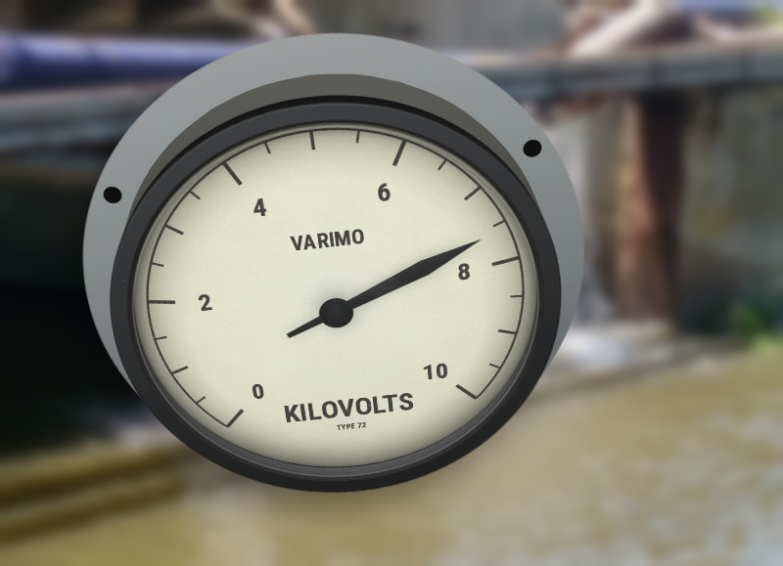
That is **7.5** kV
